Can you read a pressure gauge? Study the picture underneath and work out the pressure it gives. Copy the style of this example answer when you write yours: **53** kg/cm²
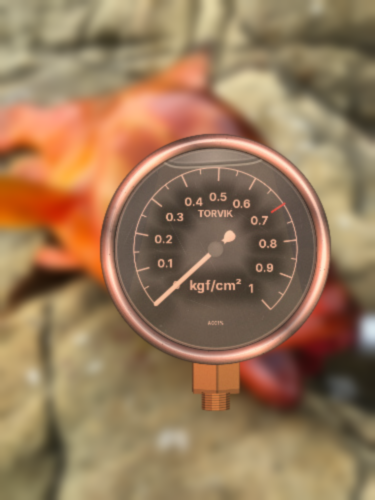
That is **0** kg/cm²
